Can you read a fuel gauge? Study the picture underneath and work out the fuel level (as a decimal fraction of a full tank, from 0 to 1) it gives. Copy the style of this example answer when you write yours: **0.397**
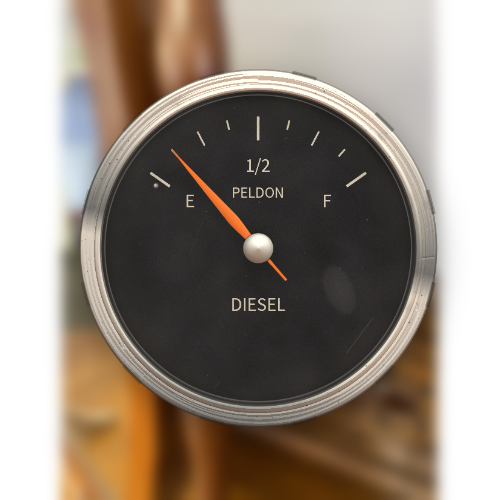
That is **0.125**
